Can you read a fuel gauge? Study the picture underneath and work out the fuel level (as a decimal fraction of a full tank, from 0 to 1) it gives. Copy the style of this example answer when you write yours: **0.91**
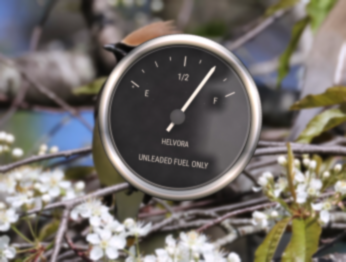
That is **0.75**
